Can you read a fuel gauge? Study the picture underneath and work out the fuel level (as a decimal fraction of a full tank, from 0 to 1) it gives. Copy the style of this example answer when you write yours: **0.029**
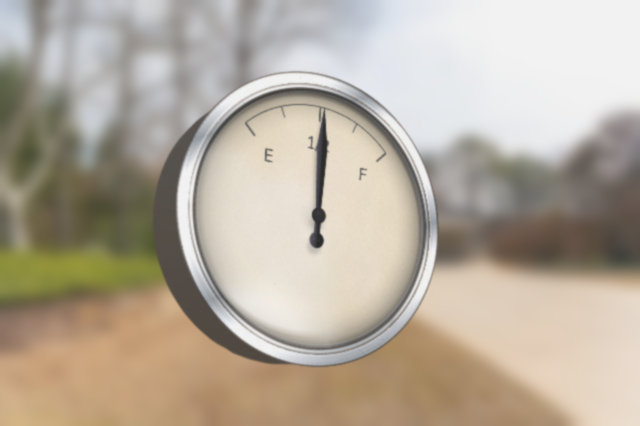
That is **0.5**
